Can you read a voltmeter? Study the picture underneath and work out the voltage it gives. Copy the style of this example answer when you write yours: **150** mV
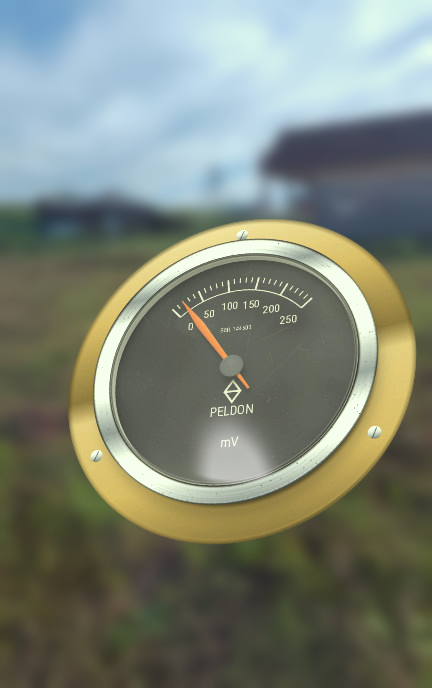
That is **20** mV
